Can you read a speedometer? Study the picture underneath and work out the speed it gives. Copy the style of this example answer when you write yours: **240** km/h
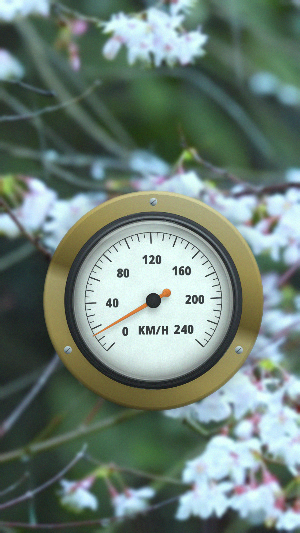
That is **15** km/h
